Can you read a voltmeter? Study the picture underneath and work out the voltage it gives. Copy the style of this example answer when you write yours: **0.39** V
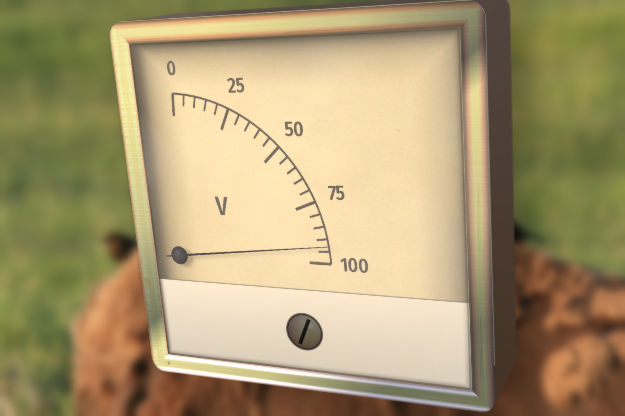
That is **92.5** V
